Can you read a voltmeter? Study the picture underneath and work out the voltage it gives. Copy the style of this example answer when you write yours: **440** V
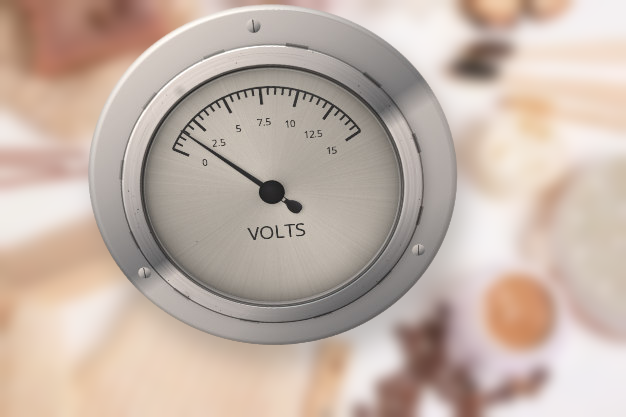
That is **1.5** V
